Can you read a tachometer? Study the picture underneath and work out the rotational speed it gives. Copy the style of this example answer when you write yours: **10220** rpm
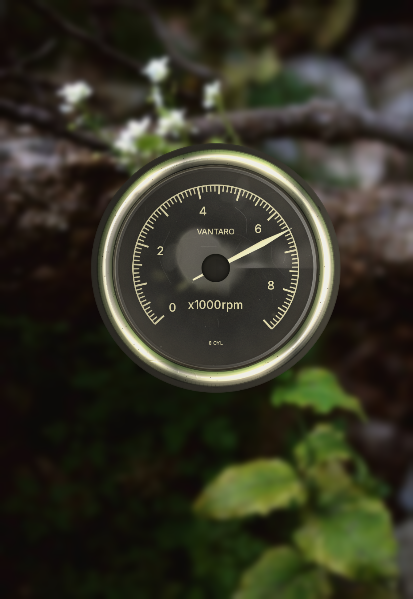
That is **6500** rpm
